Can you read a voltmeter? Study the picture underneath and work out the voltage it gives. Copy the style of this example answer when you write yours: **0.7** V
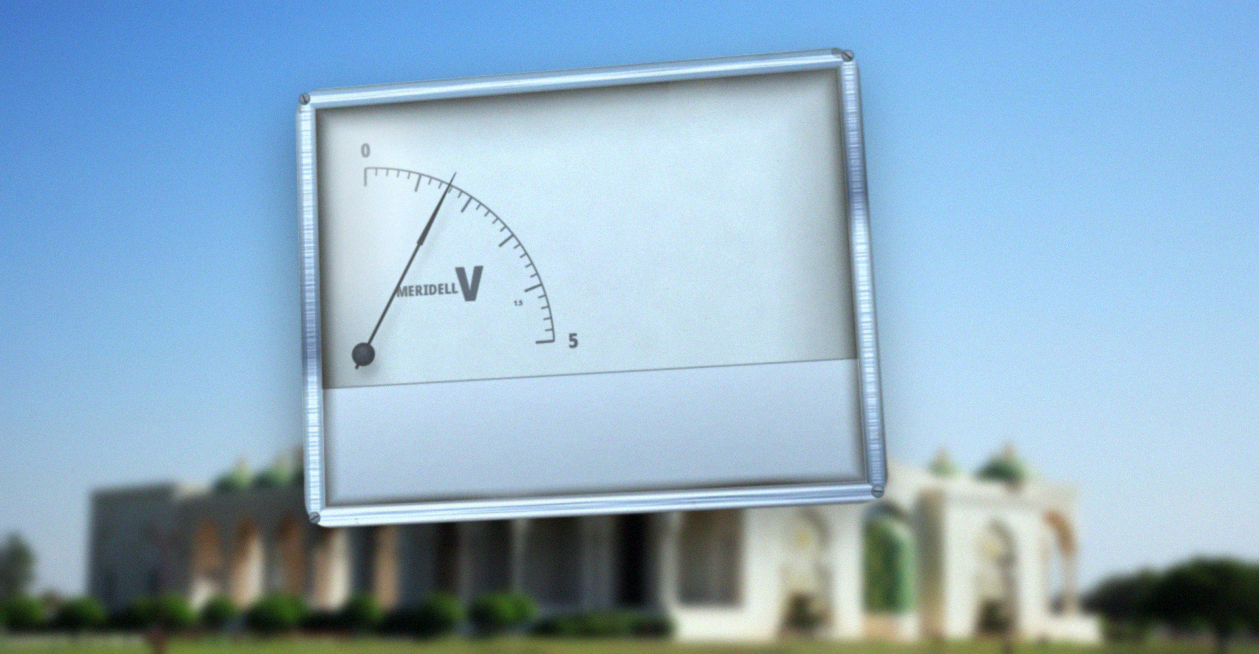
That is **1.6** V
